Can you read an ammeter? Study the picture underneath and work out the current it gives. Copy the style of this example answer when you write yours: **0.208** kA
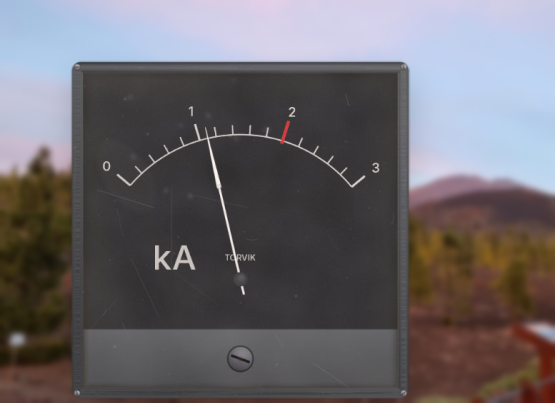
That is **1.1** kA
